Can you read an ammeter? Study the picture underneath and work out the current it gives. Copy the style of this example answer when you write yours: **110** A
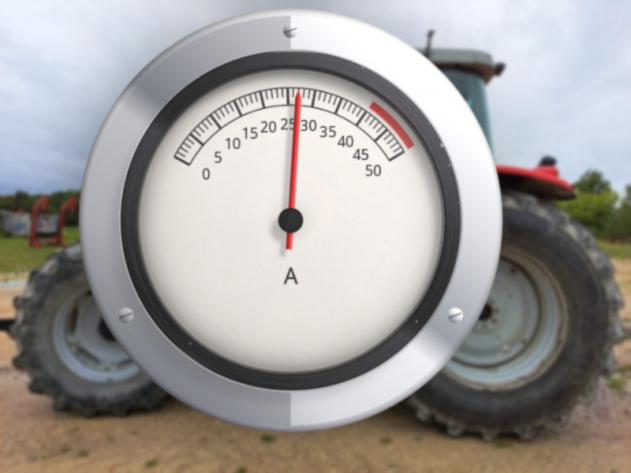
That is **27** A
